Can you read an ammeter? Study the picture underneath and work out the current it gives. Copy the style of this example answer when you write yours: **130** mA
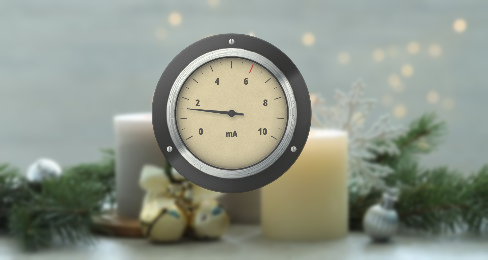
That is **1.5** mA
